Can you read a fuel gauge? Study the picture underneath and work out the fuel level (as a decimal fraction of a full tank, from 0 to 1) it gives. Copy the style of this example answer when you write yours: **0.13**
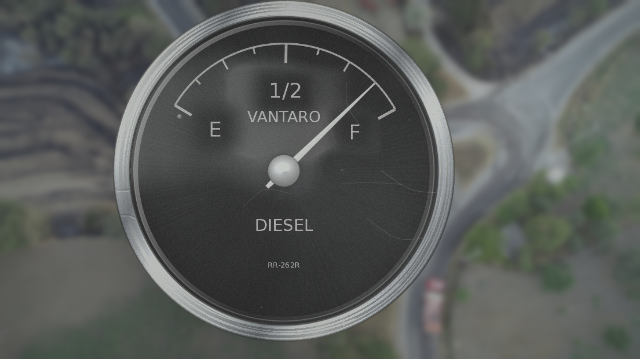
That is **0.875**
